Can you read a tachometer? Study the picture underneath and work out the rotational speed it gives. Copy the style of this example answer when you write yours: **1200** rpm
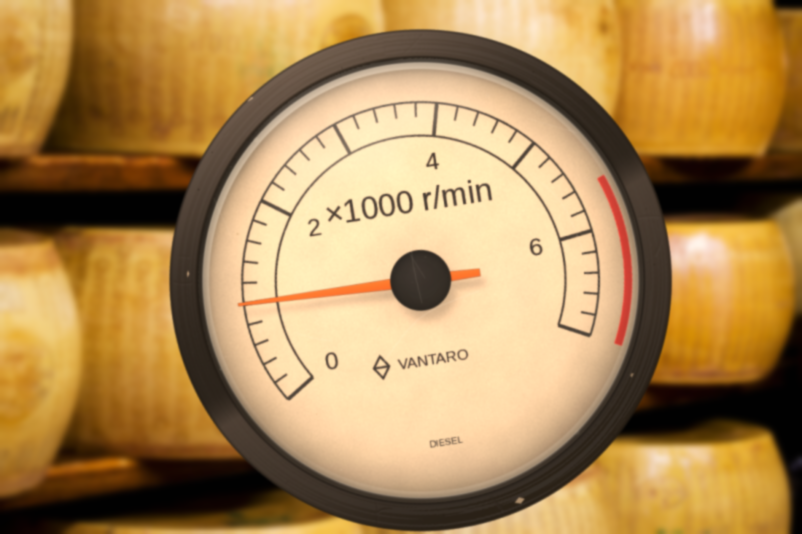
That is **1000** rpm
